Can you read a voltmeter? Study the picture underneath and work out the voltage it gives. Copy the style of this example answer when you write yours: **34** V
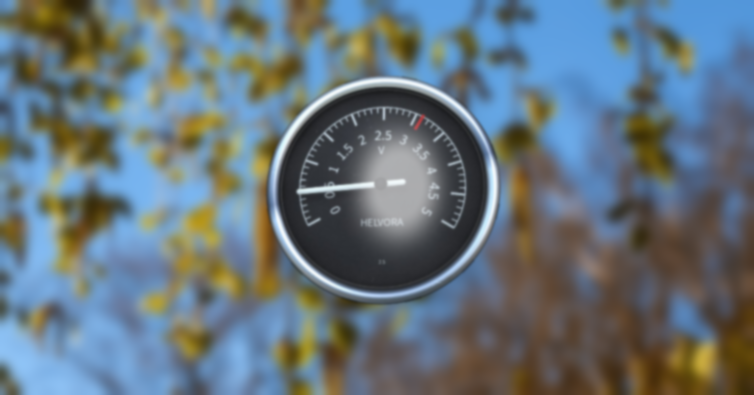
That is **0.5** V
